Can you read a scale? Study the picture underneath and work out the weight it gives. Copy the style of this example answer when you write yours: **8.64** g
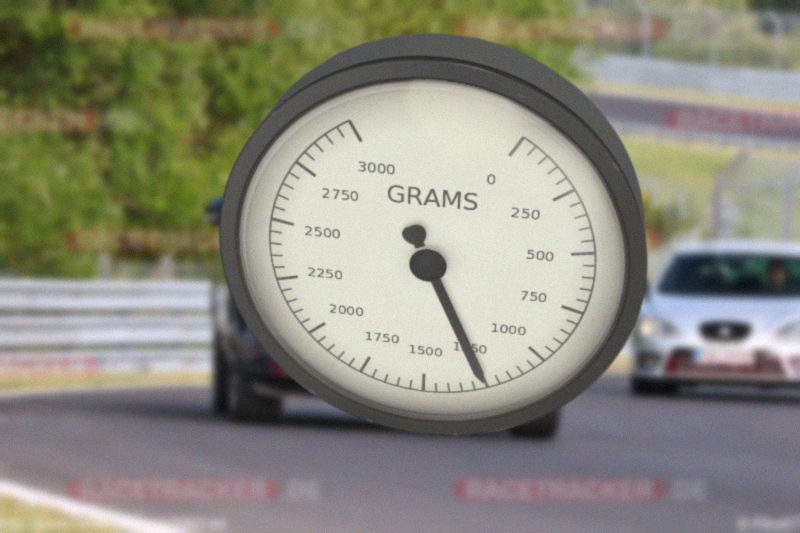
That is **1250** g
